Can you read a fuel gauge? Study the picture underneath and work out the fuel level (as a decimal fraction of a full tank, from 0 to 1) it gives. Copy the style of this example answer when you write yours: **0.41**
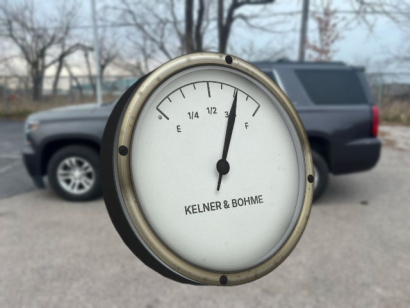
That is **0.75**
